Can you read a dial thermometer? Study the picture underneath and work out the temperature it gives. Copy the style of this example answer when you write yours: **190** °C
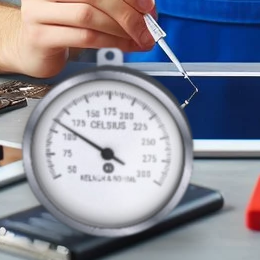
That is **112.5** °C
